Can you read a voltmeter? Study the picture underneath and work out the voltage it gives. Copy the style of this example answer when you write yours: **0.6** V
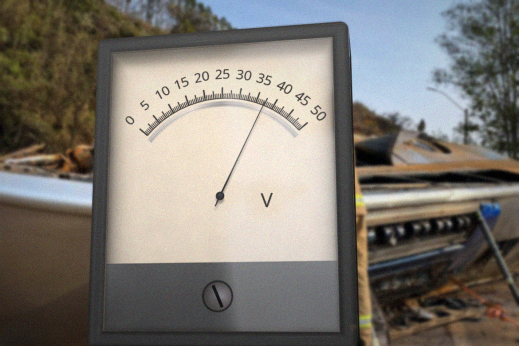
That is **37.5** V
